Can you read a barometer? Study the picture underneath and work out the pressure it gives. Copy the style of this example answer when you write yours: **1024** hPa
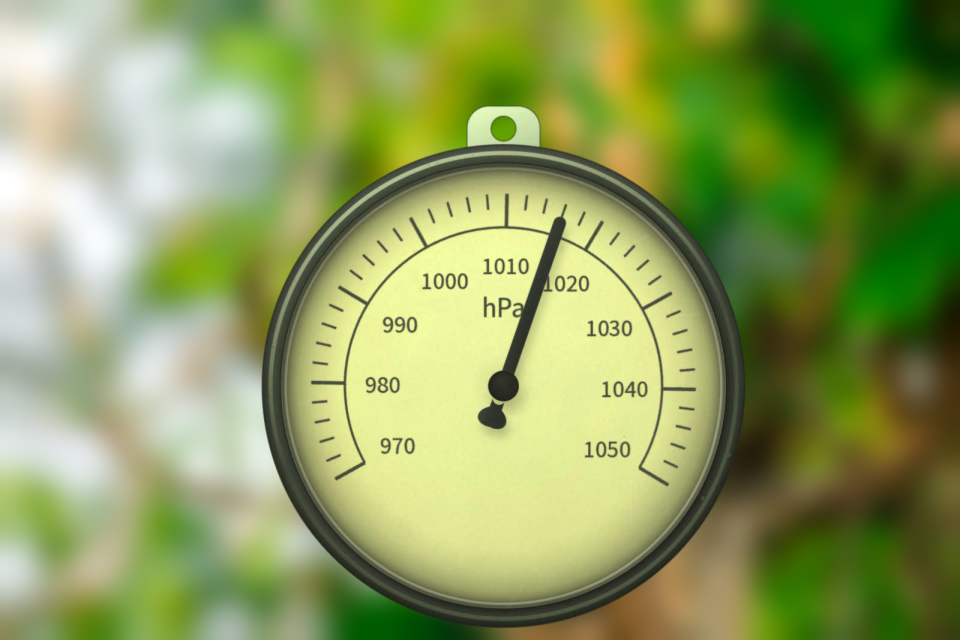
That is **1016** hPa
